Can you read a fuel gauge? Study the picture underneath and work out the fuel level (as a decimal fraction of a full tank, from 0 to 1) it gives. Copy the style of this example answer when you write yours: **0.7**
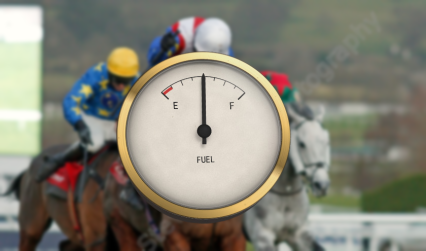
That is **0.5**
